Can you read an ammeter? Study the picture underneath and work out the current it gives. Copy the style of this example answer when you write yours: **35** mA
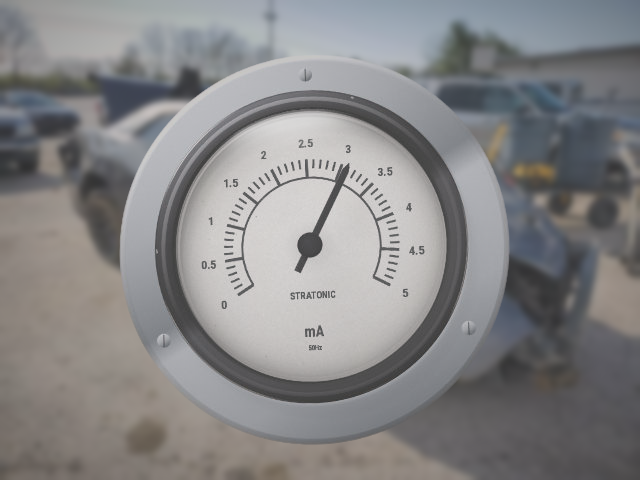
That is **3.1** mA
